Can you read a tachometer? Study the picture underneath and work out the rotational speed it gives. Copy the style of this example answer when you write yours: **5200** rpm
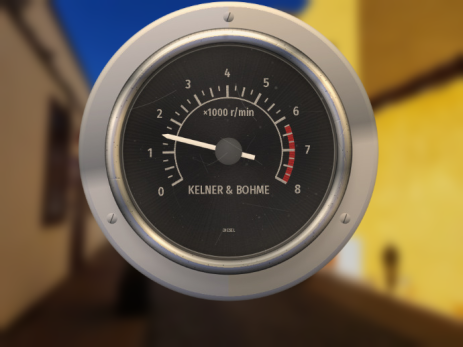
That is **1500** rpm
